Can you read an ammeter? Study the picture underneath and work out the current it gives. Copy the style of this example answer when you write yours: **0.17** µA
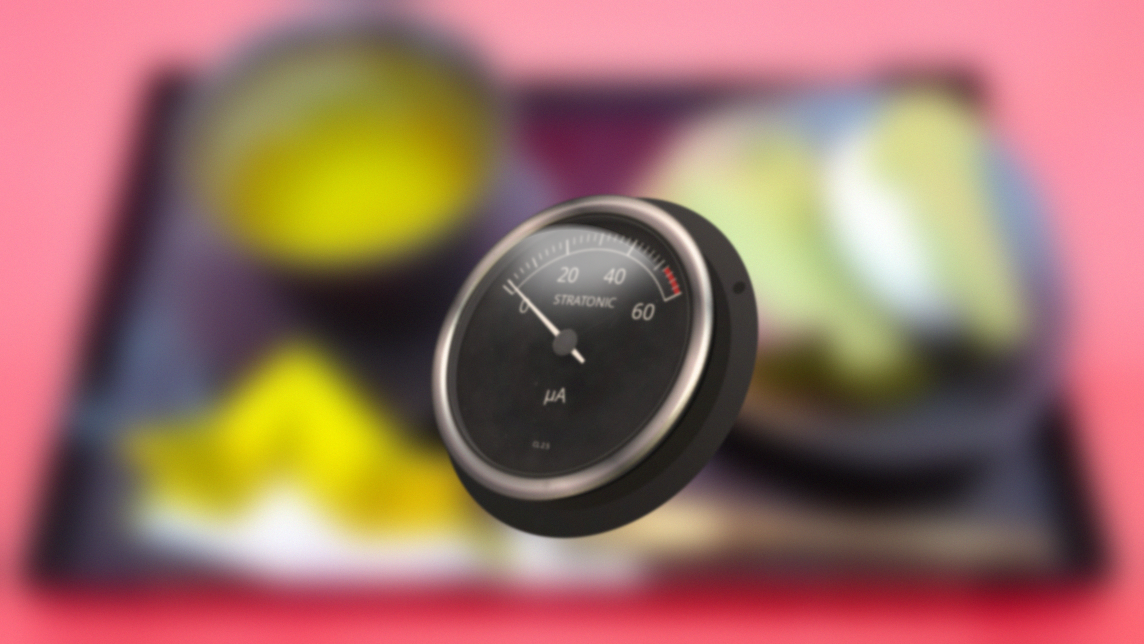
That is **2** µA
